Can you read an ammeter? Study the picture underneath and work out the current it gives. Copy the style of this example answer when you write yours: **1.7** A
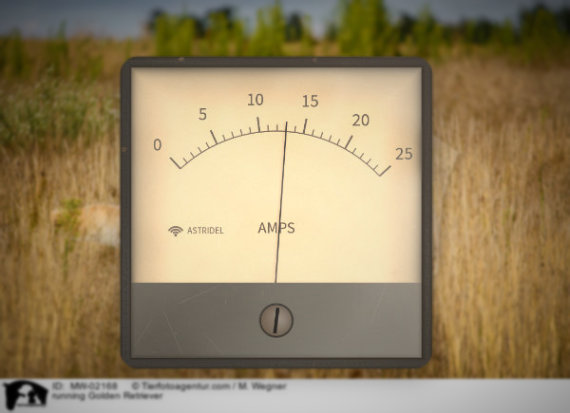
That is **13** A
